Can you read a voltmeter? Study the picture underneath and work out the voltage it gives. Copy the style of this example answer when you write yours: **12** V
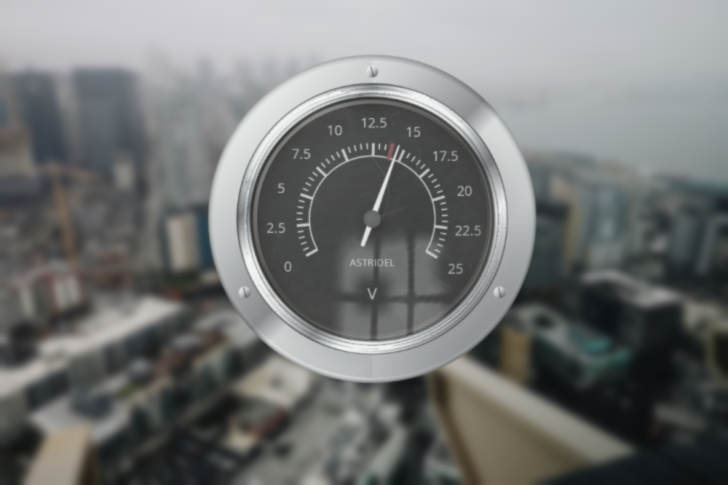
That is **14.5** V
